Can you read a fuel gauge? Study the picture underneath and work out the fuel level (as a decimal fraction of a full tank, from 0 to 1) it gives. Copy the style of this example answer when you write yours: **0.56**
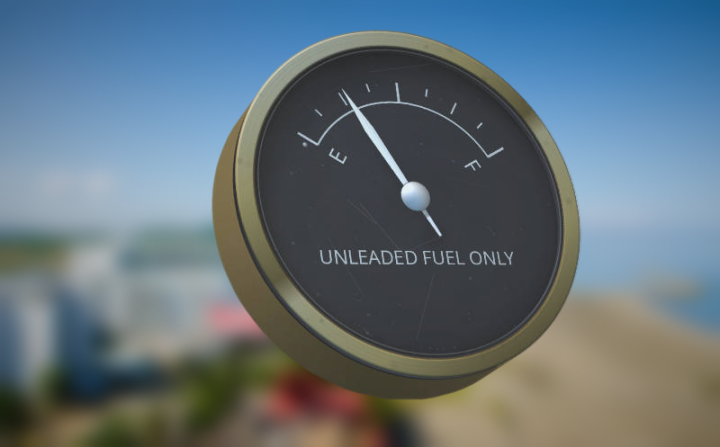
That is **0.25**
